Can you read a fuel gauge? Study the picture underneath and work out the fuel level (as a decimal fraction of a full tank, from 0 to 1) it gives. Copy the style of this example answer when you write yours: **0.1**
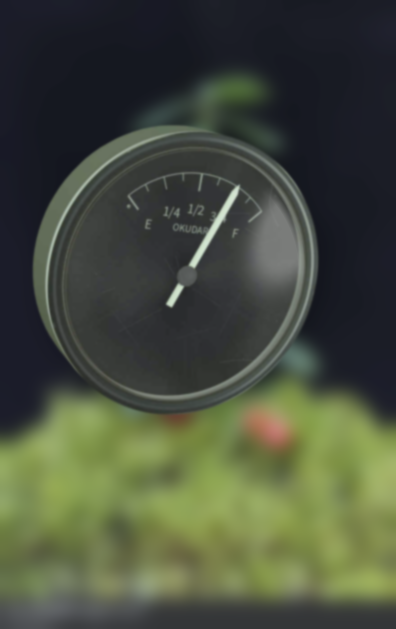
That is **0.75**
